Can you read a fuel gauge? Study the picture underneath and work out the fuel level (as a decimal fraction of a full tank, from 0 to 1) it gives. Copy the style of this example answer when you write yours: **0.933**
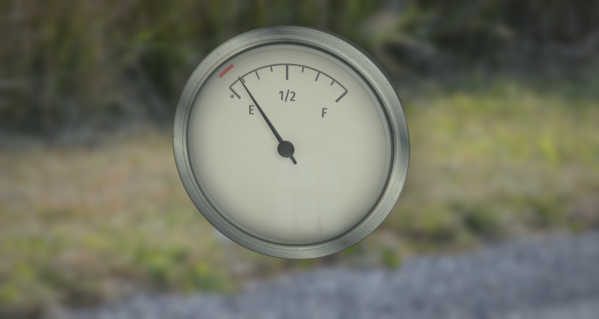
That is **0.125**
